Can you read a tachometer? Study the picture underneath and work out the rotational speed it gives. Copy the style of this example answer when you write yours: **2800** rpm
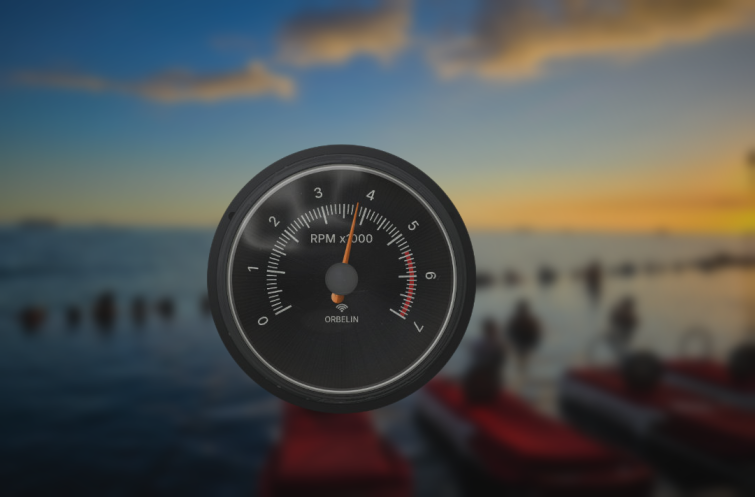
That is **3800** rpm
